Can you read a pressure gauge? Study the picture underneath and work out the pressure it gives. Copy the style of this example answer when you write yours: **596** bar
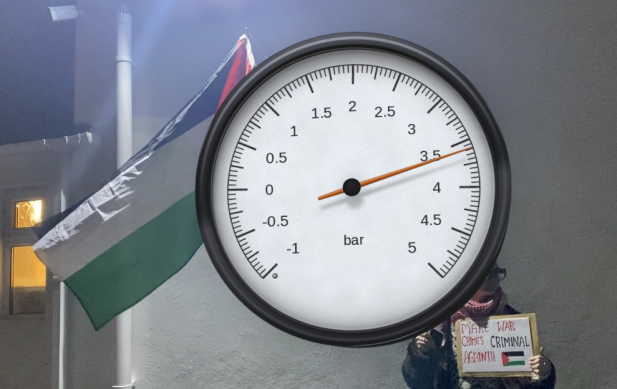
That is **3.6** bar
